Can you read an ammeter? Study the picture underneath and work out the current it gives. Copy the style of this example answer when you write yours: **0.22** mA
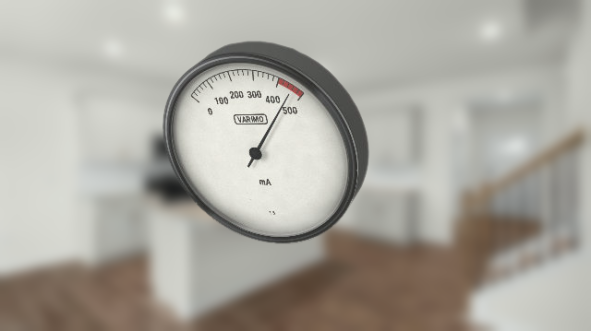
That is **460** mA
